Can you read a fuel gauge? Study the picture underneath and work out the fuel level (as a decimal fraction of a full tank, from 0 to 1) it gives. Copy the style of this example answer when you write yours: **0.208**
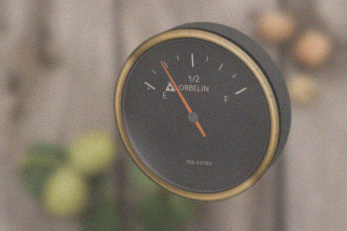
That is **0.25**
